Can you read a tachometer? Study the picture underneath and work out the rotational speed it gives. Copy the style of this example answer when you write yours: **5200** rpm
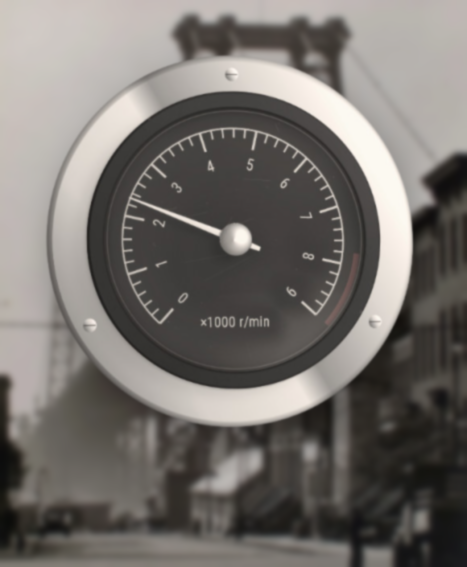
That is **2300** rpm
